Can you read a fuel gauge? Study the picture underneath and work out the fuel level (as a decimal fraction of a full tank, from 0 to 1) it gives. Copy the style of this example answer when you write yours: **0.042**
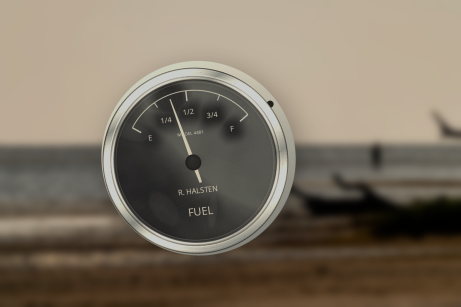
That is **0.375**
